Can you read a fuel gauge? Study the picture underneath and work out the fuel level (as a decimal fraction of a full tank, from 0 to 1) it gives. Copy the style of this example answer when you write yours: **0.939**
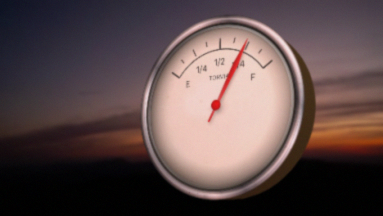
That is **0.75**
